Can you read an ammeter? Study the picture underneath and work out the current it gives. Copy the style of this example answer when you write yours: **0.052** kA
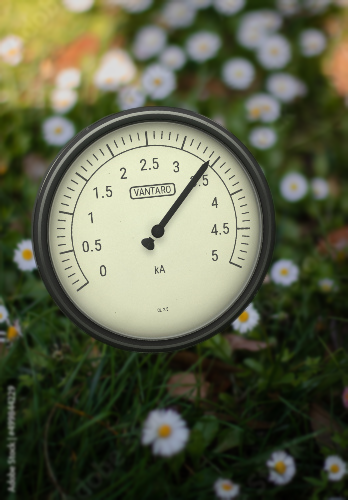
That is **3.4** kA
